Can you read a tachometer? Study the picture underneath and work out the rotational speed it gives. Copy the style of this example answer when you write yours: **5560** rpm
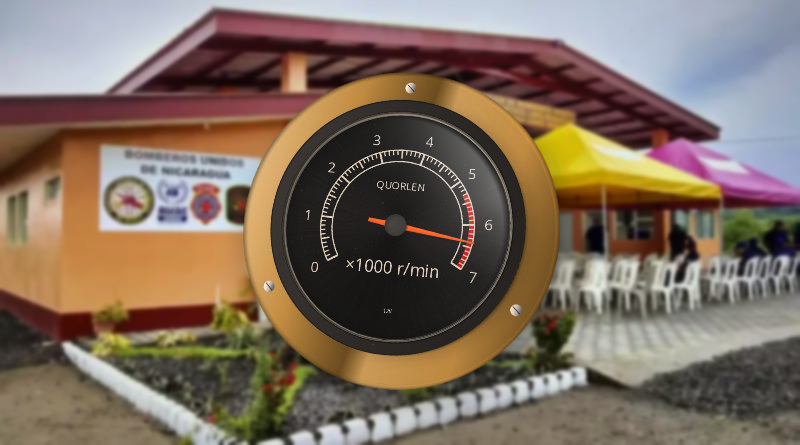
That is **6400** rpm
